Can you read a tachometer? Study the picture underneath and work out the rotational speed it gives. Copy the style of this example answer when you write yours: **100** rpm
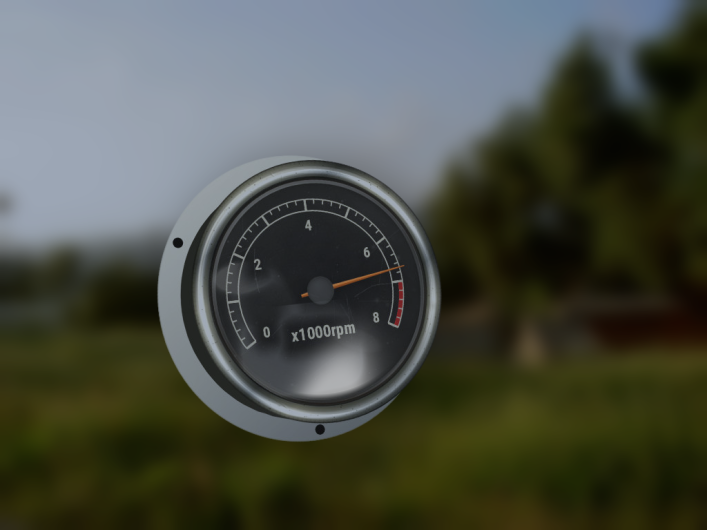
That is **6700** rpm
